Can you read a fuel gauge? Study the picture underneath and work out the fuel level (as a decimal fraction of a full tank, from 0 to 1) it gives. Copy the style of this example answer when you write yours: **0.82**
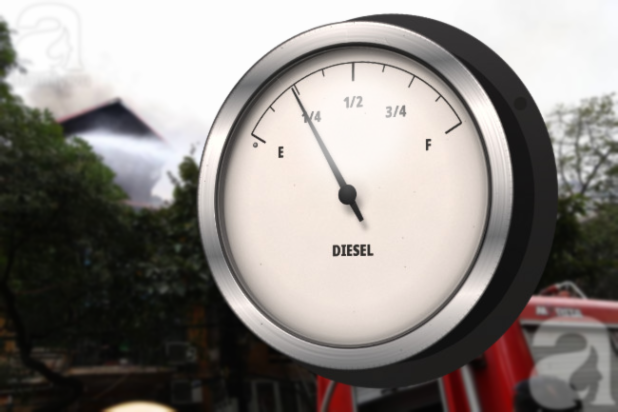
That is **0.25**
